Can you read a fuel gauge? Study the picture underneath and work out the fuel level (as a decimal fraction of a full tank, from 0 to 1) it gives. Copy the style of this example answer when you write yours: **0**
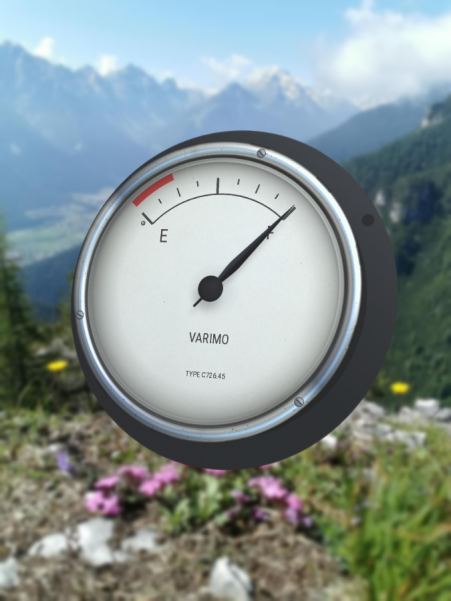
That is **1**
